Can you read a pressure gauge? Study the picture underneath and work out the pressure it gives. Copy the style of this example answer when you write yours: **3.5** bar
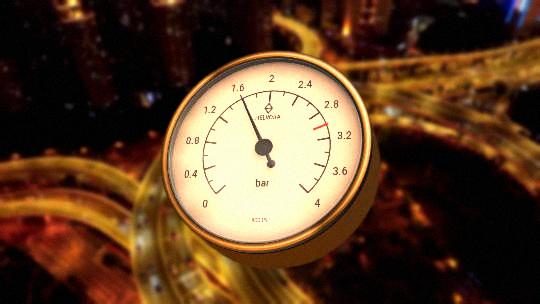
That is **1.6** bar
